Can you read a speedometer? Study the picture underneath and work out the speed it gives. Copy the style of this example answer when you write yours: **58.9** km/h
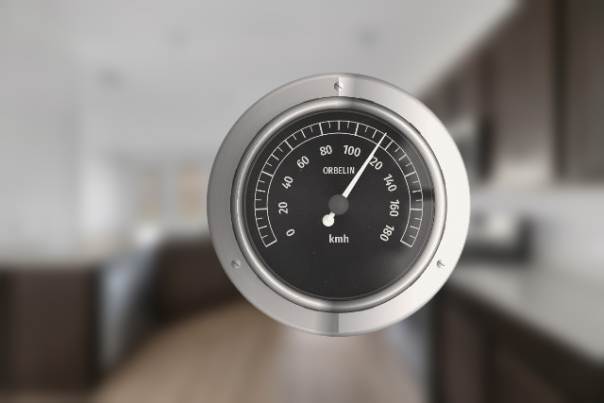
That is **115** km/h
